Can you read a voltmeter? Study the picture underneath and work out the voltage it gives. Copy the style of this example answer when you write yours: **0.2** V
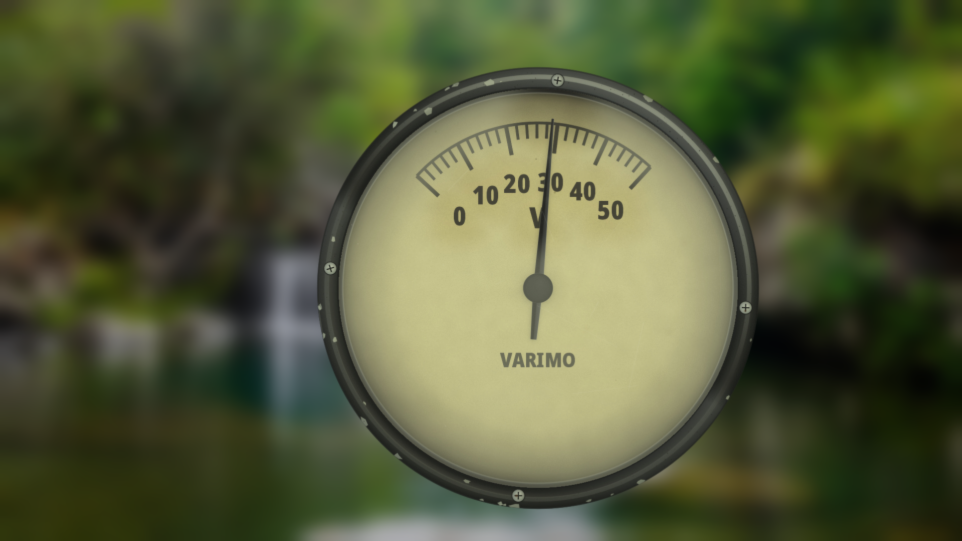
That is **29** V
